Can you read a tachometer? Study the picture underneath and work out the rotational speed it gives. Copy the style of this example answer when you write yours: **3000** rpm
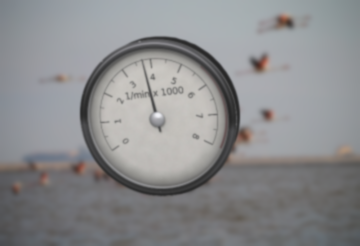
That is **3750** rpm
